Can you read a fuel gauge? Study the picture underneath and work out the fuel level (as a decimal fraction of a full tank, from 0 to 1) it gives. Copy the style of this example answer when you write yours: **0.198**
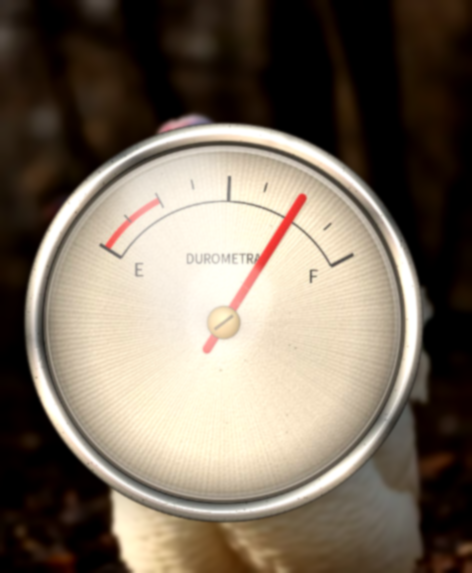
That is **0.75**
